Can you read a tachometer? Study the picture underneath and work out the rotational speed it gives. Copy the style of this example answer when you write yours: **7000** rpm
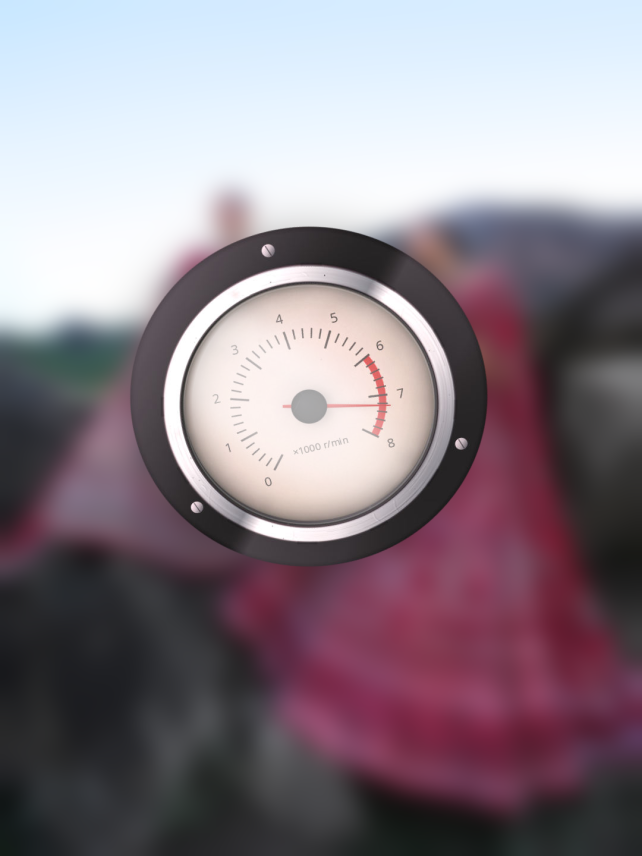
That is **7200** rpm
